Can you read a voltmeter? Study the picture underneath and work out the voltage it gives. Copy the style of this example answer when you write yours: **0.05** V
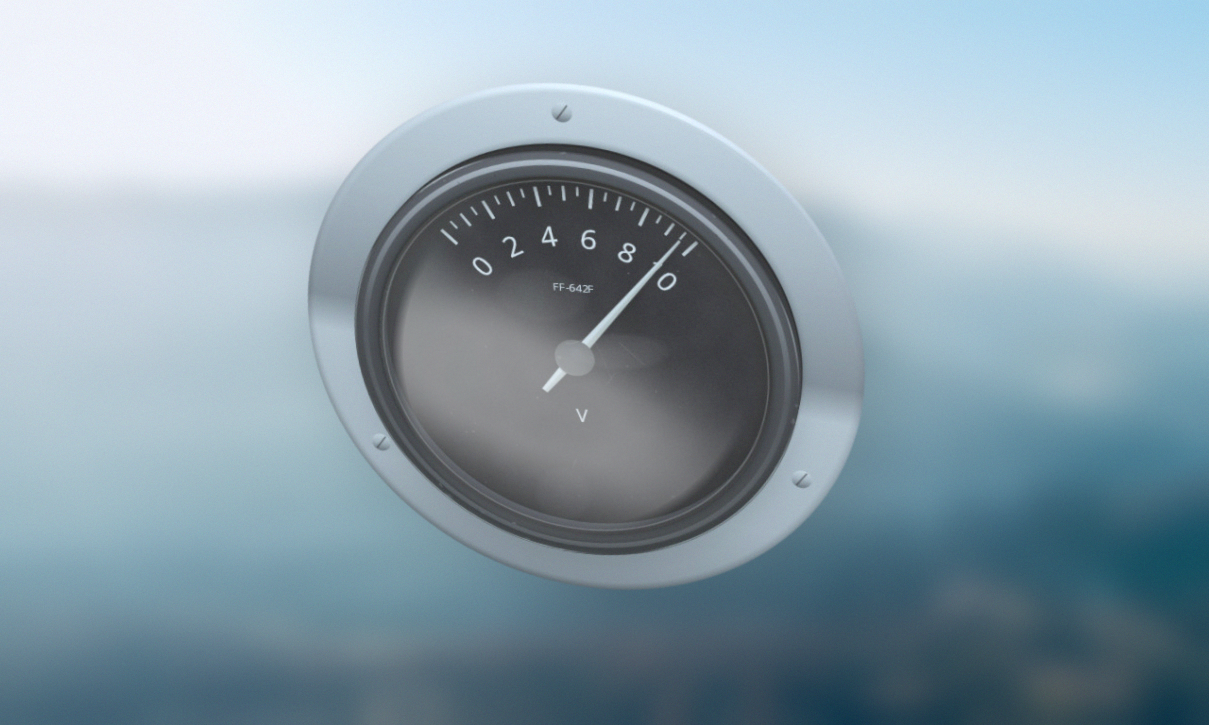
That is **9.5** V
